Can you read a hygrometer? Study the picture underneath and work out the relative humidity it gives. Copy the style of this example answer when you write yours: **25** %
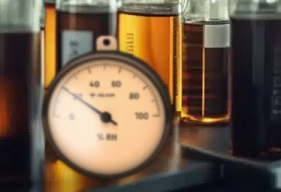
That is **20** %
